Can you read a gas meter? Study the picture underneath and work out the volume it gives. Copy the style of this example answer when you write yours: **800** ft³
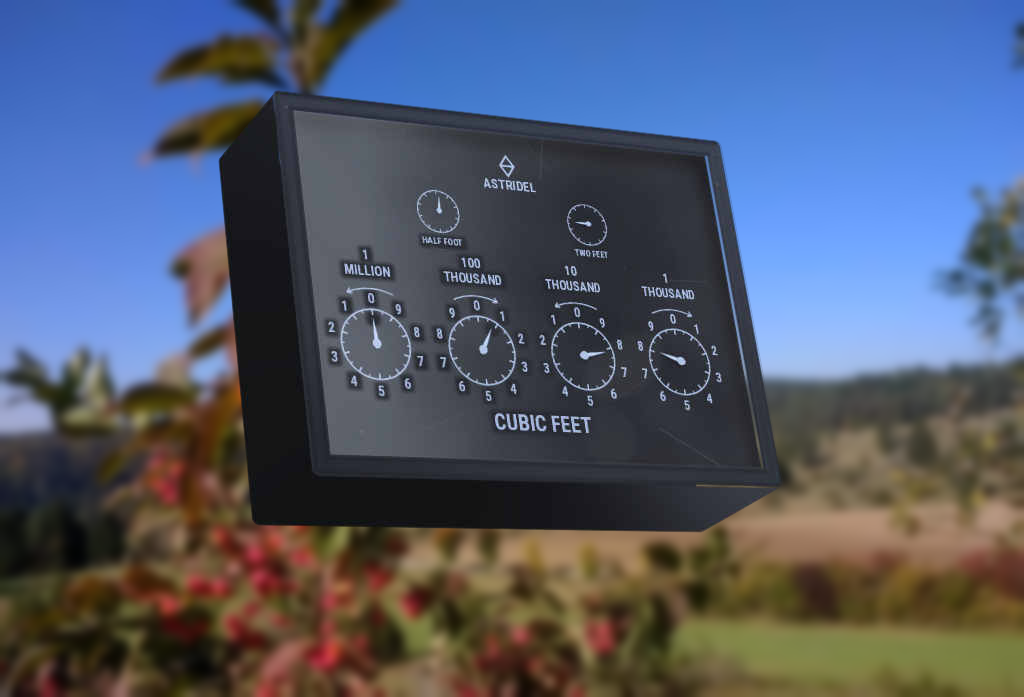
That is **7800** ft³
